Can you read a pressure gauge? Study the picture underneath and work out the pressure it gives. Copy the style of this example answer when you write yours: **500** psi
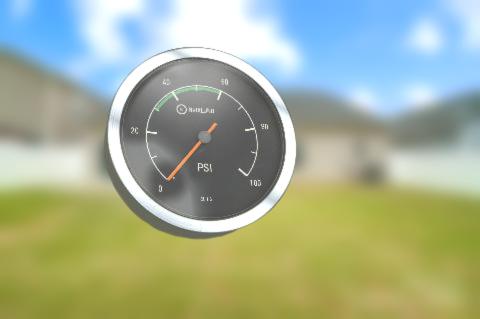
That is **0** psi
